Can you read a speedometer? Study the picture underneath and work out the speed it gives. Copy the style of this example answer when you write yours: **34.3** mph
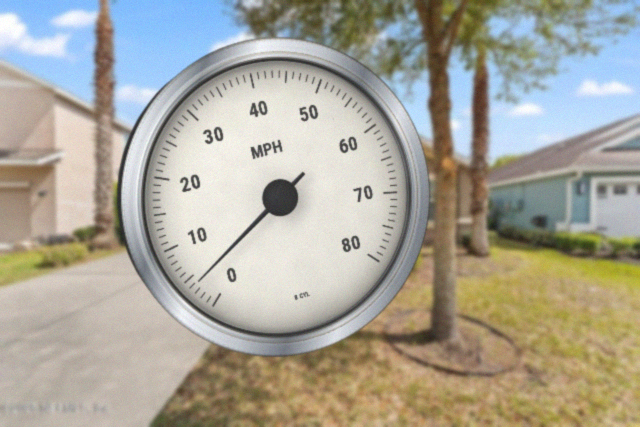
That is **4** mph
